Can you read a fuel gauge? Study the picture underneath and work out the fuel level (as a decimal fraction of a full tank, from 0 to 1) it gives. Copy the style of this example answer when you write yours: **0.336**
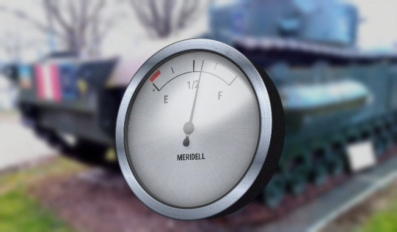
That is **0.625**
